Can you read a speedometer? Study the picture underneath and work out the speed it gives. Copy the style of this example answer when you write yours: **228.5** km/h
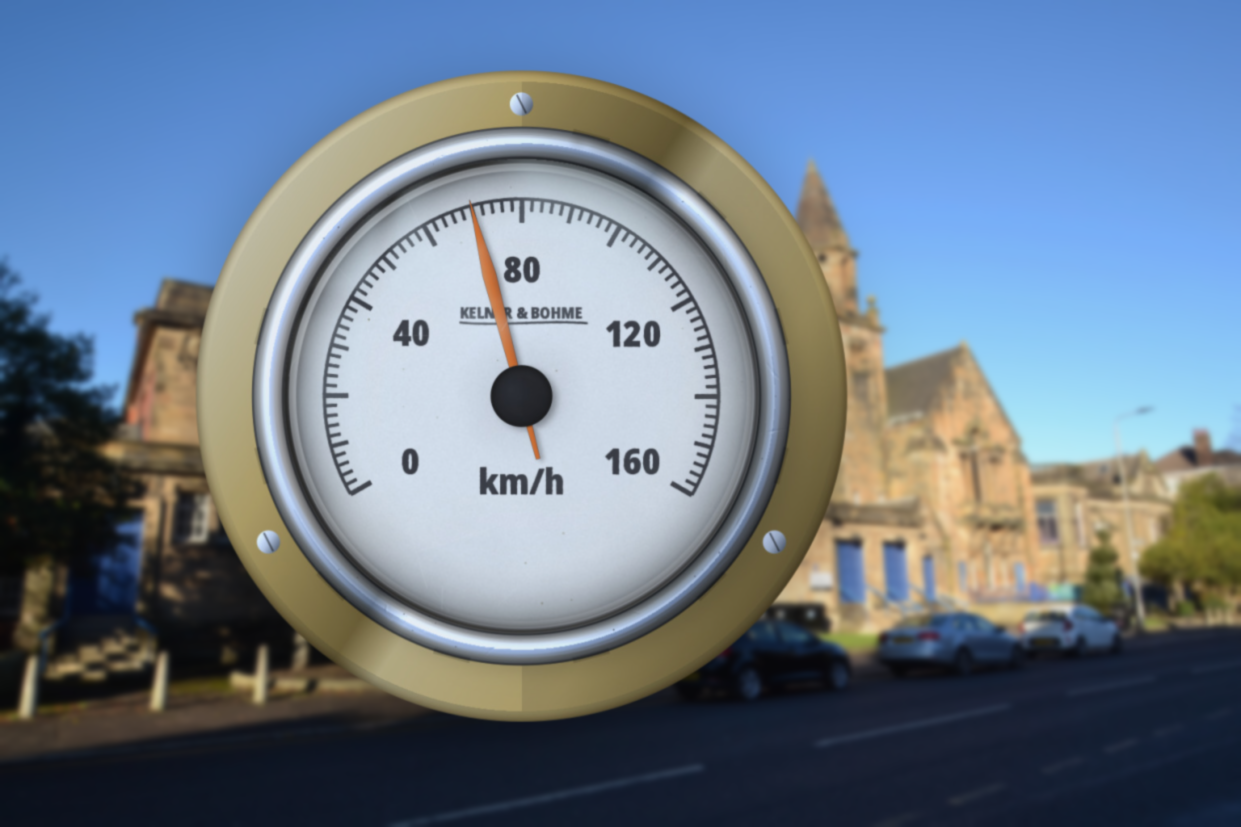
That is **70** km/h
